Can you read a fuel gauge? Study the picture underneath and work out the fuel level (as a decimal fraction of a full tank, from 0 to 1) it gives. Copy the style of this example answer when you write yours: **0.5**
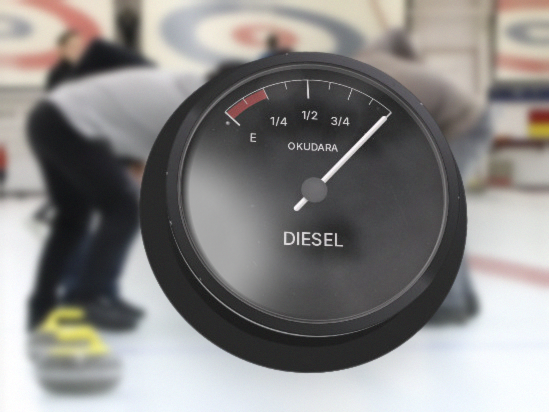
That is **1**
